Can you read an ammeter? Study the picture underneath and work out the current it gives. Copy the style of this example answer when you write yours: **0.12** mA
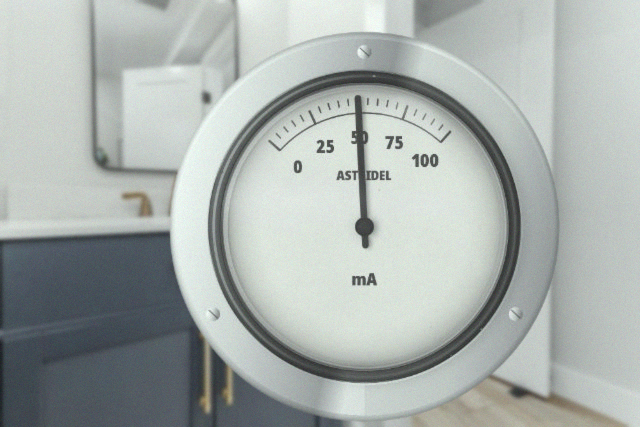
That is **50** mA
